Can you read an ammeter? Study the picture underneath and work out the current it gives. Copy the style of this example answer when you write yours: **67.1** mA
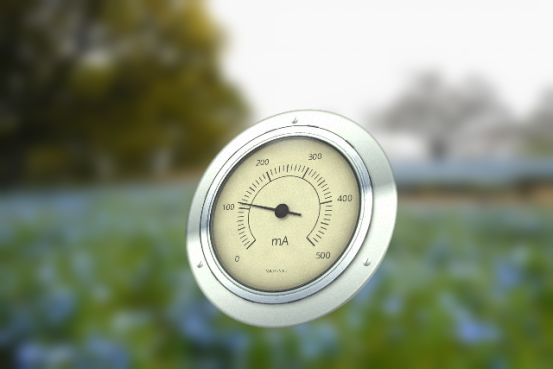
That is **110** mA
